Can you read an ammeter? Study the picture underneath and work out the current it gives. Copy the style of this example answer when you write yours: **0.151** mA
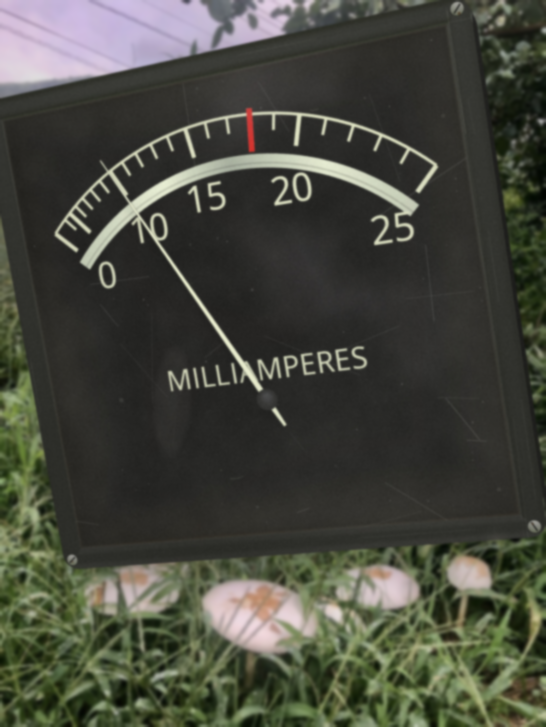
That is **10** mA
